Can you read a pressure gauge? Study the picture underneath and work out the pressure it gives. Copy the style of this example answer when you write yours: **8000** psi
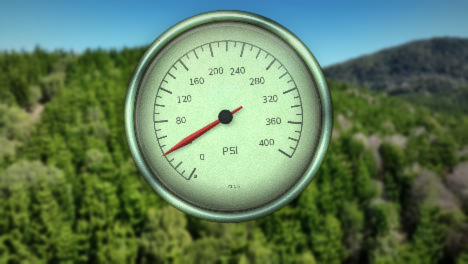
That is **40** psi
